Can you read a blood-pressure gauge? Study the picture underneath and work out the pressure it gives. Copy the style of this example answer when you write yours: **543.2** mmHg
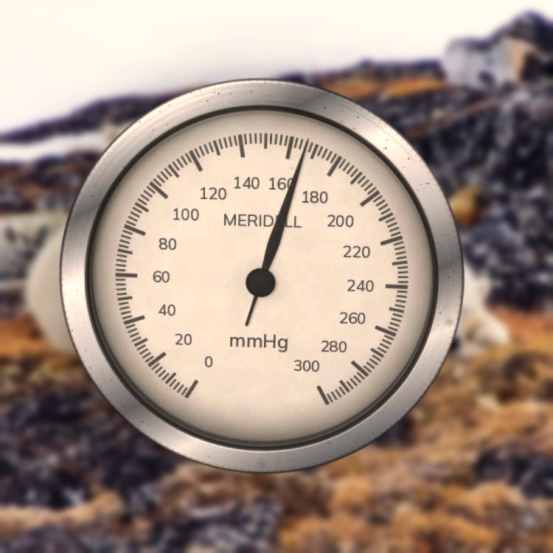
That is **166** mmHg
